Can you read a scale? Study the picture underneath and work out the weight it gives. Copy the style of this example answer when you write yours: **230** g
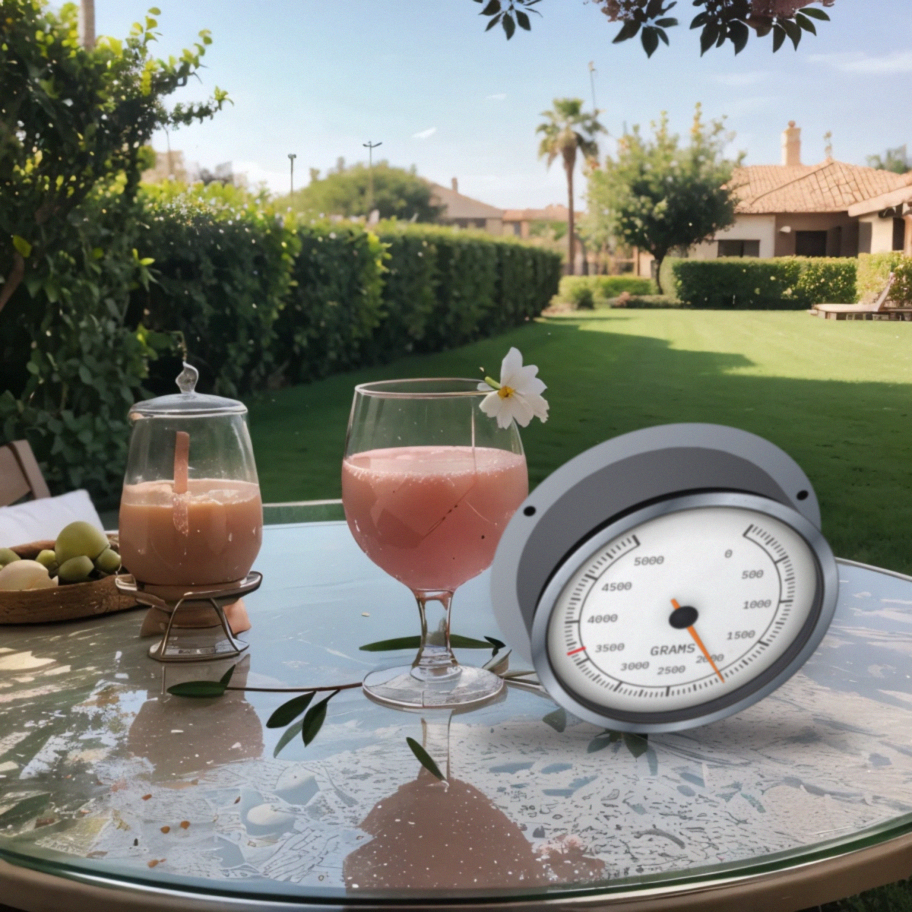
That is **2000** g
